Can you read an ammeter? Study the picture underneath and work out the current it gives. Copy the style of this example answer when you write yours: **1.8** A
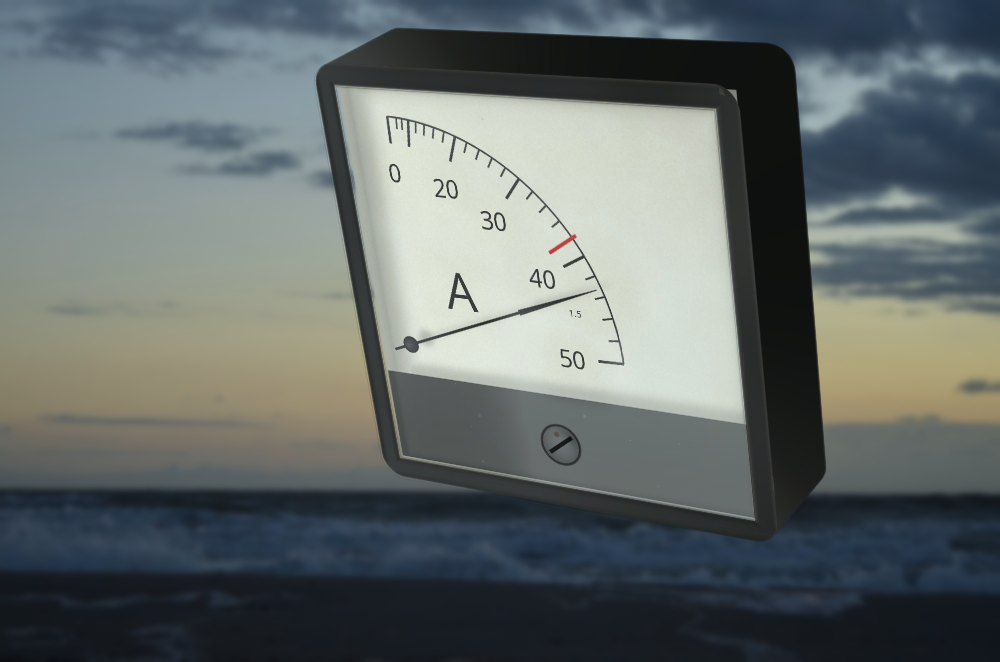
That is **43** A
